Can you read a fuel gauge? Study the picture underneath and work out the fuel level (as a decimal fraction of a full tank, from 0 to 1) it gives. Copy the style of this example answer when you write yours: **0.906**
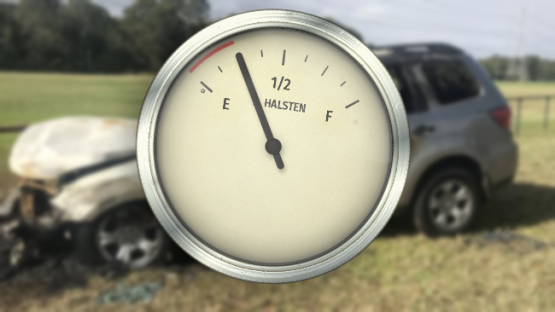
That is **0.25**
